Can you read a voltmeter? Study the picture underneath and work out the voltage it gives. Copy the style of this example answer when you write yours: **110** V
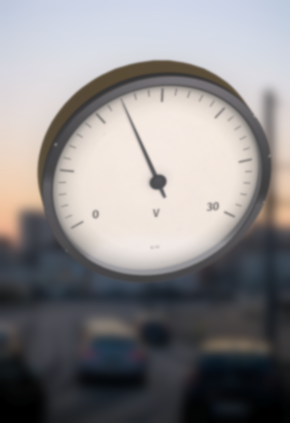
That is **12** V
